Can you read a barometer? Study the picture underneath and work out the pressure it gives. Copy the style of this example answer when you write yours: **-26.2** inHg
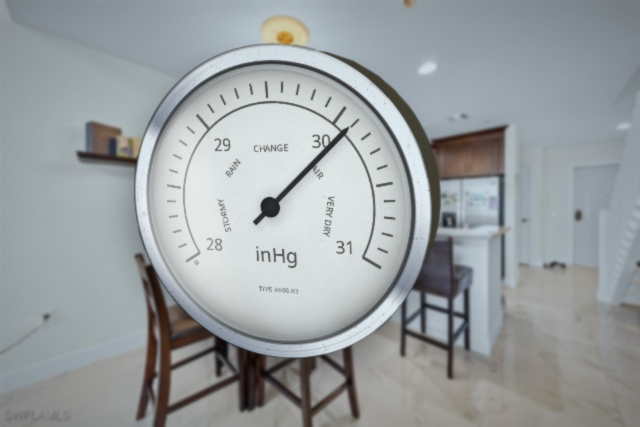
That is **30.1** inHg
